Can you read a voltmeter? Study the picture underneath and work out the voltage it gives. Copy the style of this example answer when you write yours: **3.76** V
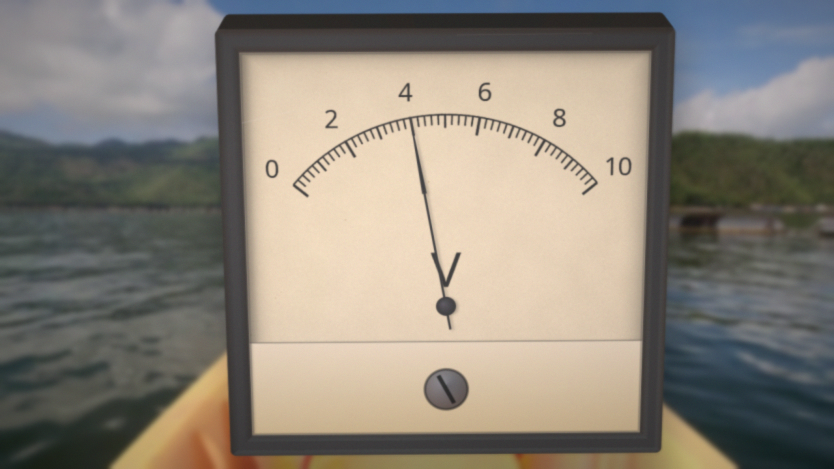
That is **4** V
